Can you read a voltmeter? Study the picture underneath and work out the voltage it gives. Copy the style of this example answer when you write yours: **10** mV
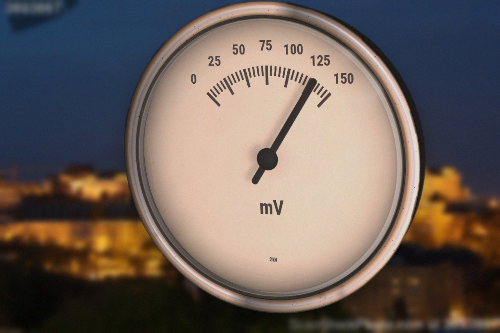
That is **130** mV
